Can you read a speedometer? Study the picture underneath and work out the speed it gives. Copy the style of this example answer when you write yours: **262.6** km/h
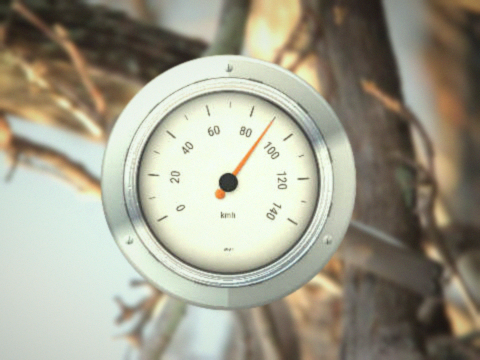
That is **90** km/h
